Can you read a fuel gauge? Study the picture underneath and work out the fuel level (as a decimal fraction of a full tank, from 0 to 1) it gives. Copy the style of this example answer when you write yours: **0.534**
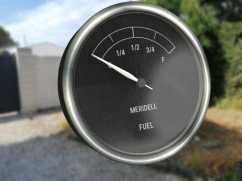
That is **0**
